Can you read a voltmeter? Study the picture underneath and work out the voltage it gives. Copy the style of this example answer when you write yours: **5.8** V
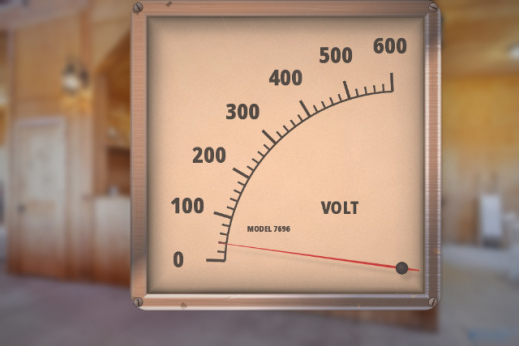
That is **40** V
